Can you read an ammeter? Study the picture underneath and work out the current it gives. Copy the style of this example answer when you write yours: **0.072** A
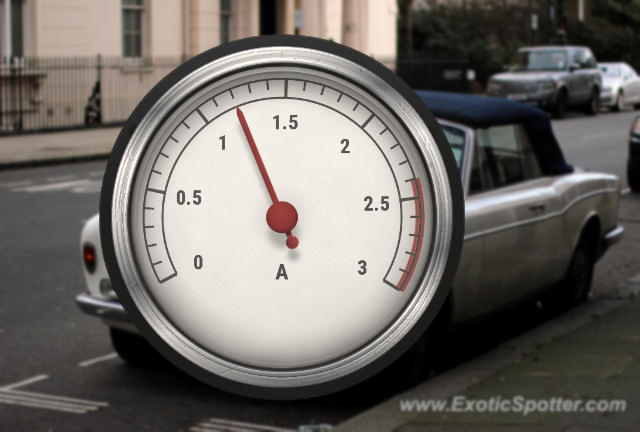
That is **1.2** A
